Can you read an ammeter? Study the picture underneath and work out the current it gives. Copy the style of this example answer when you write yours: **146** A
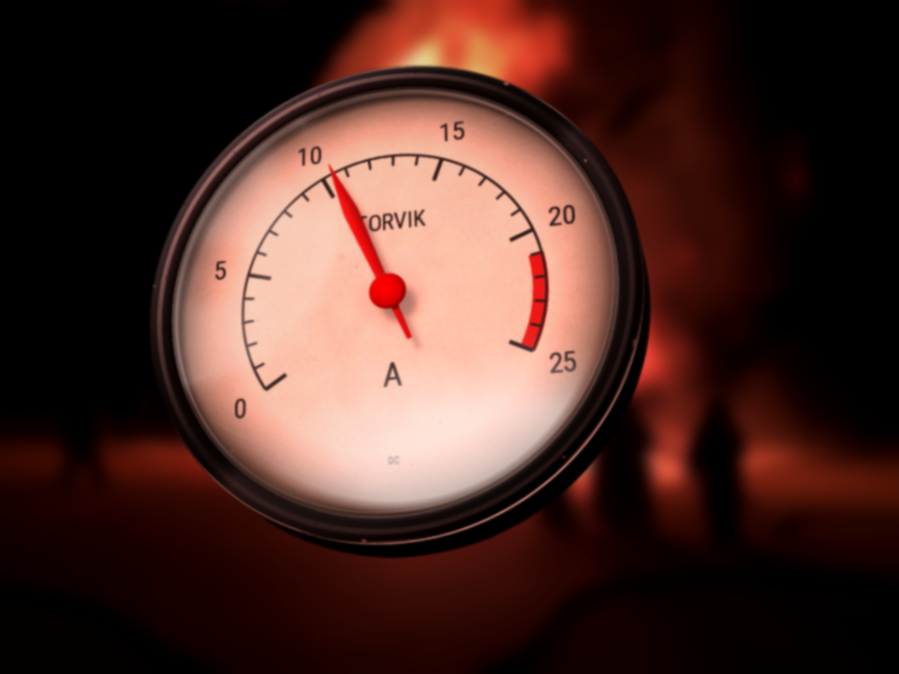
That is **10.5** A
